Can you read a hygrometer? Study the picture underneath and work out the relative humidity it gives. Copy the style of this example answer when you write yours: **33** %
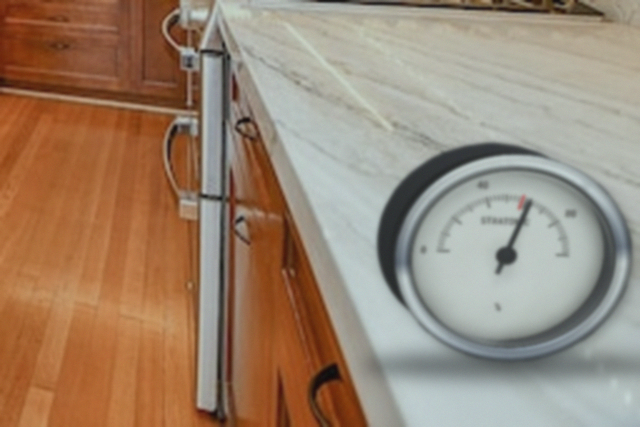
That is **60** %
